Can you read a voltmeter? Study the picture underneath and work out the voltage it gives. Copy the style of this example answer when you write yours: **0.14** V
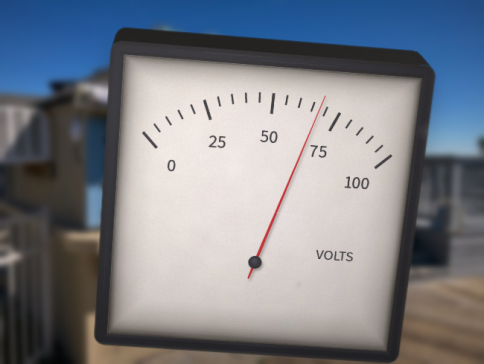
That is **67.5** V
